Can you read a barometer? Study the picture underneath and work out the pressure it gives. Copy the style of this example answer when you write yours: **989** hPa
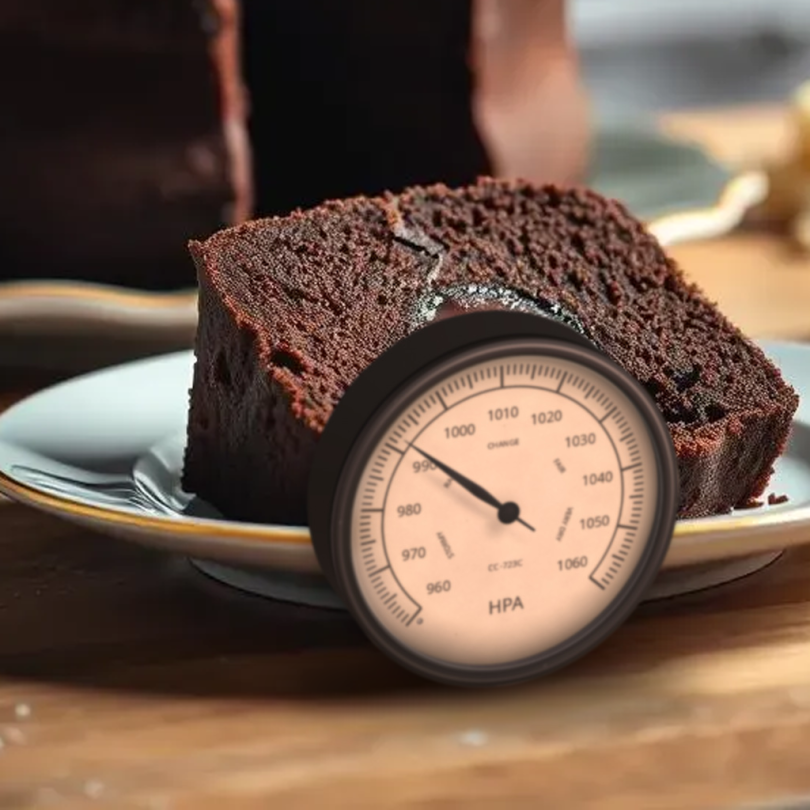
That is **992** hPa
